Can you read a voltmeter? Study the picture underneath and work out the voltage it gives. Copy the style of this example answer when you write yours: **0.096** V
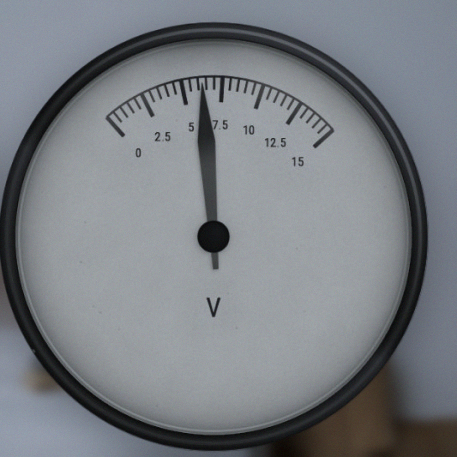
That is **6.25** V
